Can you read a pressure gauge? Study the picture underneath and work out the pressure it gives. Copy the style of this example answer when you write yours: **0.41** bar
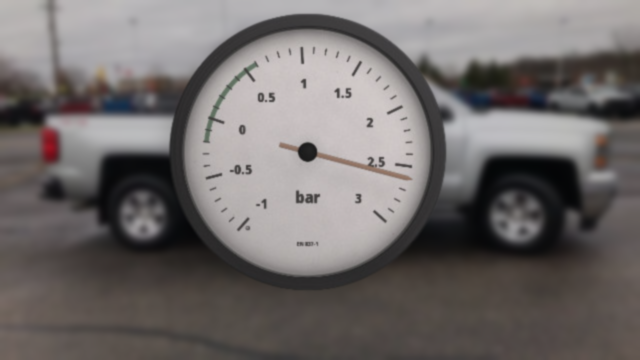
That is **2.6** bar
